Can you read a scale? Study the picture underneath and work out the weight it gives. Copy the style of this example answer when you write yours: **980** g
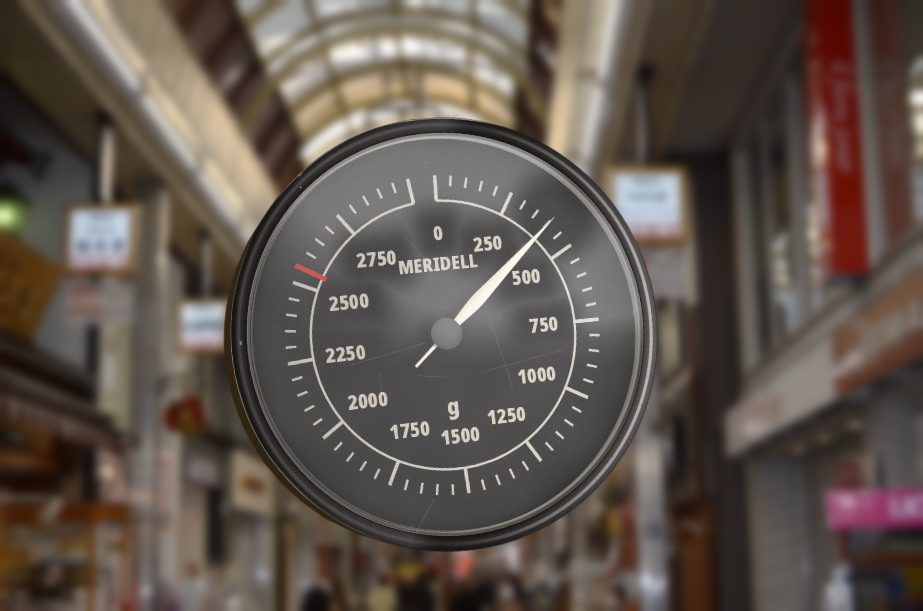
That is **400** g
